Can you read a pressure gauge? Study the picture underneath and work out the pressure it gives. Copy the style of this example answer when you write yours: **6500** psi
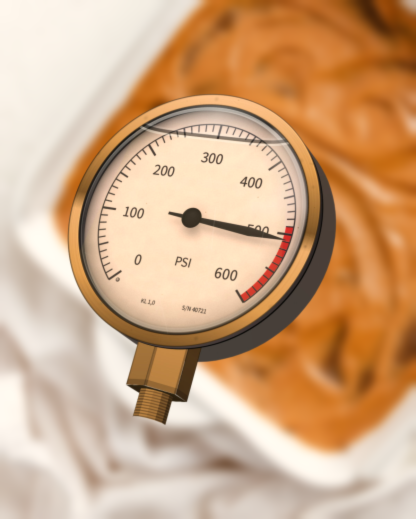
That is **510** psi
